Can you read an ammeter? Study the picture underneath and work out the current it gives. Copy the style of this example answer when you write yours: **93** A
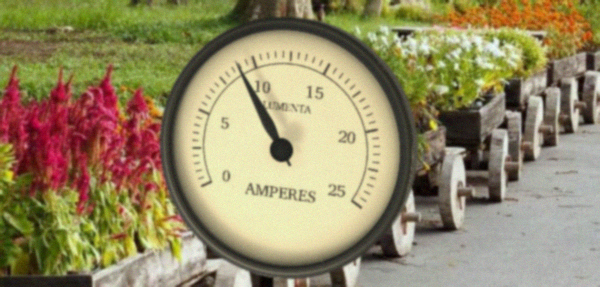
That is **9** A
